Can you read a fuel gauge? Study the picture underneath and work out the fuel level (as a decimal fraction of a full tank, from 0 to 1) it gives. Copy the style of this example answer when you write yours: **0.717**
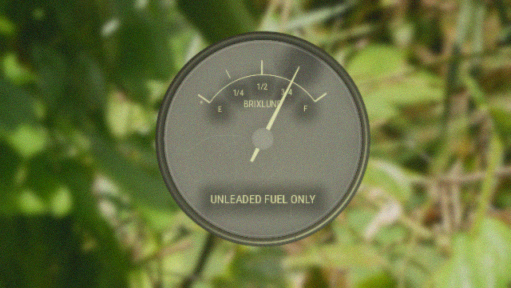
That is **0.75**
